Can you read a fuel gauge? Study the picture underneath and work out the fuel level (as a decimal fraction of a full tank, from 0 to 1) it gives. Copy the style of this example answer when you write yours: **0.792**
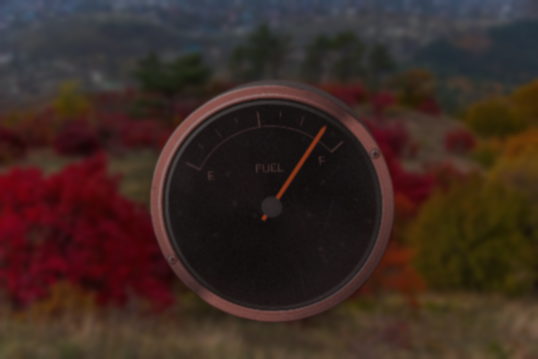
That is **0.875**
